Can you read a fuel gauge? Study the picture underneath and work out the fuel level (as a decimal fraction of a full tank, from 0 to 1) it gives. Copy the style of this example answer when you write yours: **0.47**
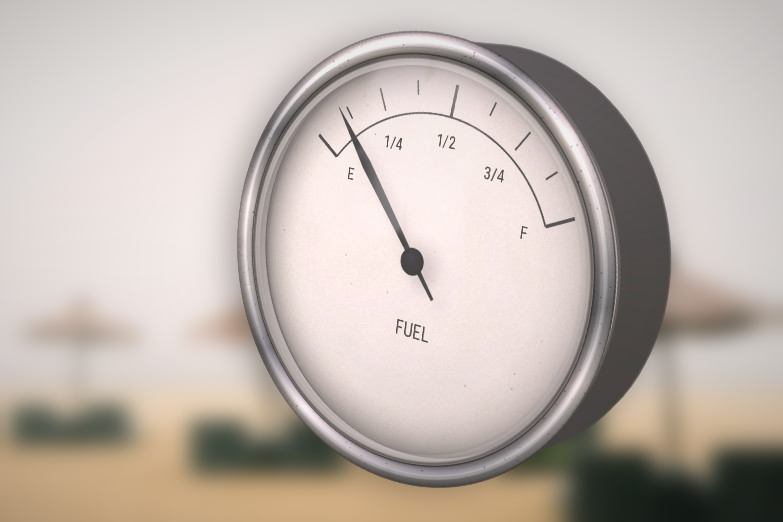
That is **0.125**
